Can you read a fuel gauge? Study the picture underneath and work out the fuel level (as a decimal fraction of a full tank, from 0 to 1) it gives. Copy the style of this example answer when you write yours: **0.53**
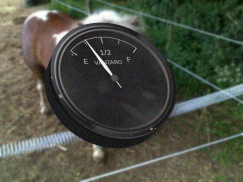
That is **0.25**
